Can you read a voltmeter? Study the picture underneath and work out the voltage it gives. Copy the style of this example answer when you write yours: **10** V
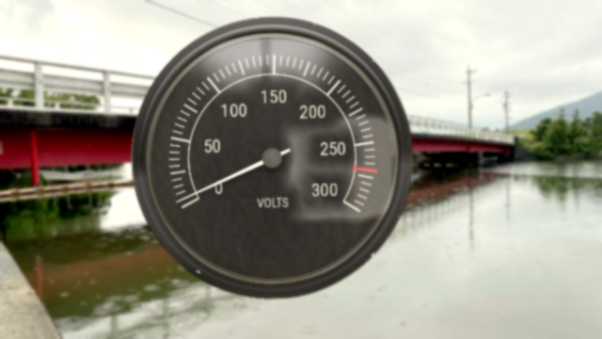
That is **5** V
